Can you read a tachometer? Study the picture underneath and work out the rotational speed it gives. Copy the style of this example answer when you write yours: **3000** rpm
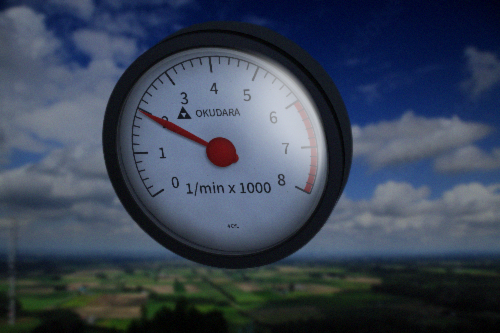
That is **2000** rpm
